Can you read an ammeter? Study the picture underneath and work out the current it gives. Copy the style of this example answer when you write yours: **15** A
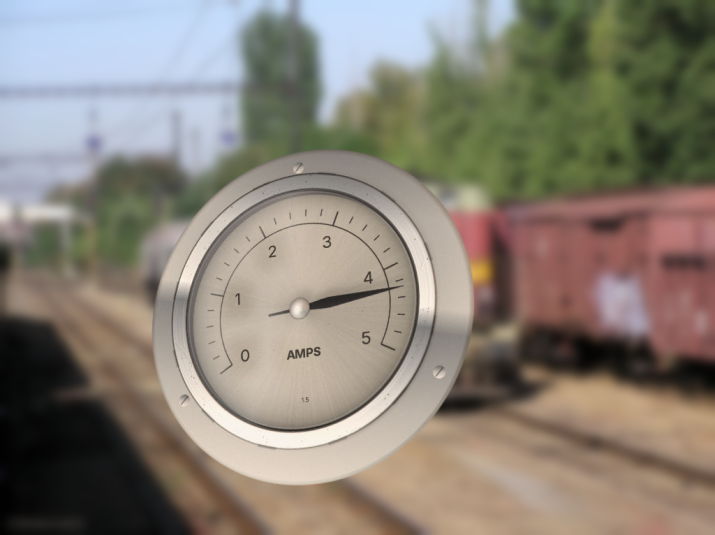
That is **4.3** A
